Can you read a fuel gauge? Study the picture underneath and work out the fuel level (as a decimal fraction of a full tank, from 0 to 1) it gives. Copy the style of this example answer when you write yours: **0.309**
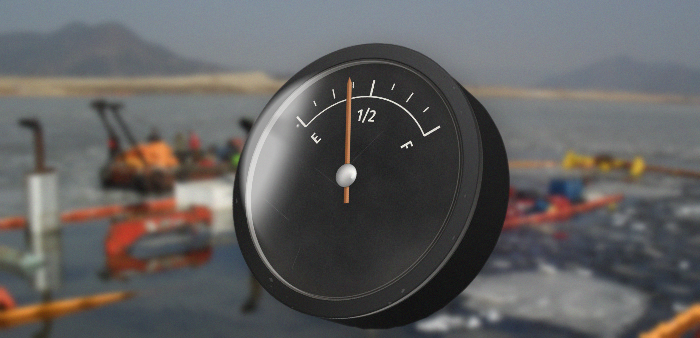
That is **0.375**
